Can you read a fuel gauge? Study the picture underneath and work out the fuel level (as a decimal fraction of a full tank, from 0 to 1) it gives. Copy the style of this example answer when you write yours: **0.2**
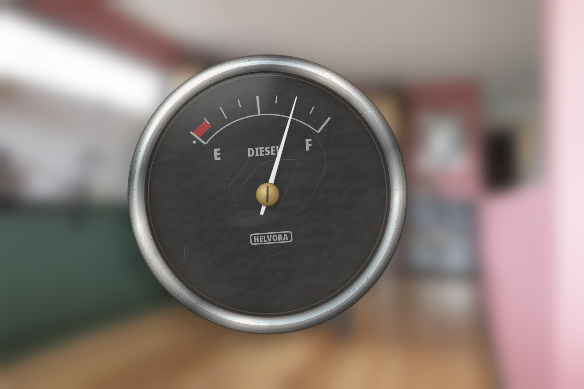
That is **0.75**
